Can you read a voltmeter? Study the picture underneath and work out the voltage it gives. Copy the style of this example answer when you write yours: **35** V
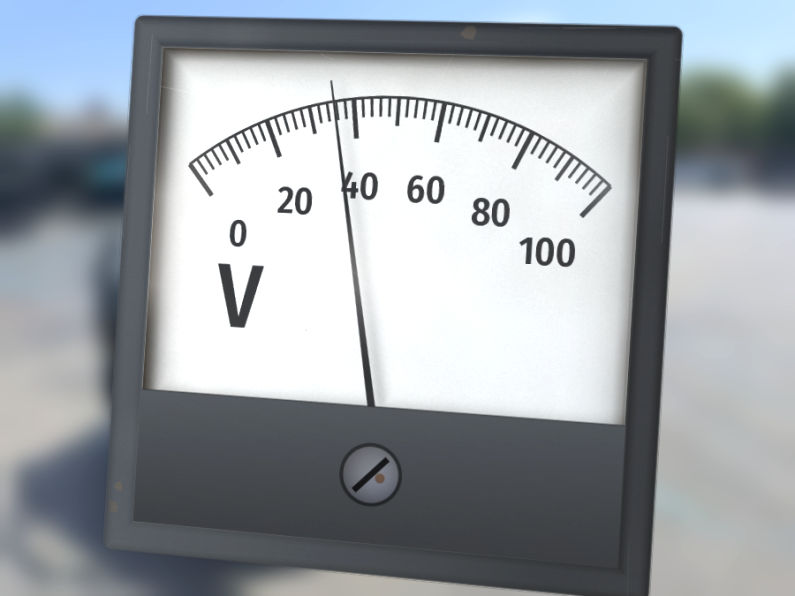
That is **36** V
